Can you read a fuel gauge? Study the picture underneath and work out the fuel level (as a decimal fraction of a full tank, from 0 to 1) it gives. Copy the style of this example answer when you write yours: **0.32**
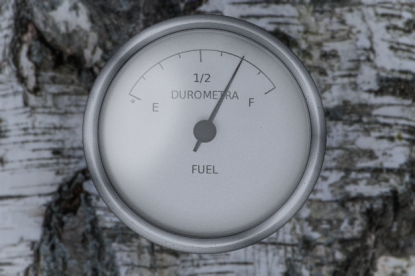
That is **0.75**
